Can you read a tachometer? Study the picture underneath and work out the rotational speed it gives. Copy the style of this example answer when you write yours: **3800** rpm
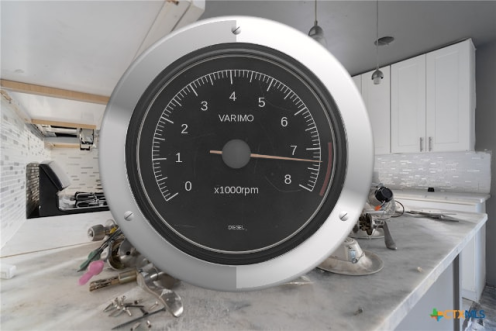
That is **7300** rpm
